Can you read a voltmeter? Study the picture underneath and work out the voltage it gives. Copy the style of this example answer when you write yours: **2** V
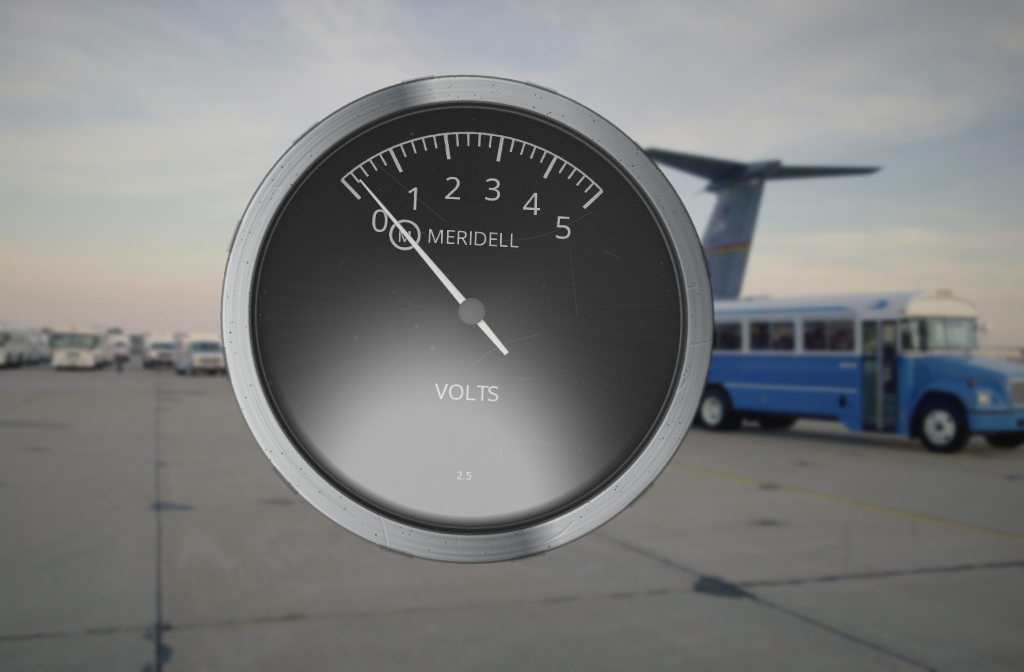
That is **0.2** V
